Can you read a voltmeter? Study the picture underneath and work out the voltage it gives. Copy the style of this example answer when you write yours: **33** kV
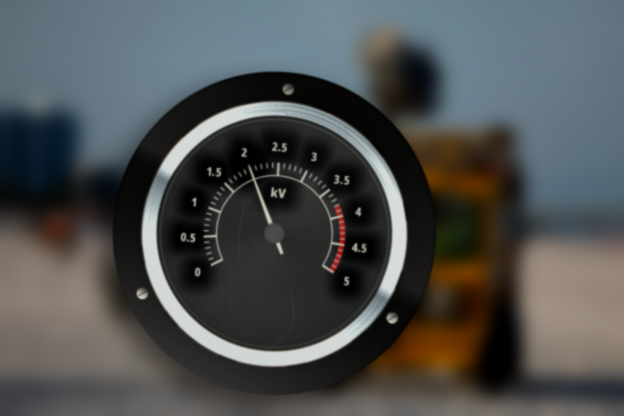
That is **2** kV
